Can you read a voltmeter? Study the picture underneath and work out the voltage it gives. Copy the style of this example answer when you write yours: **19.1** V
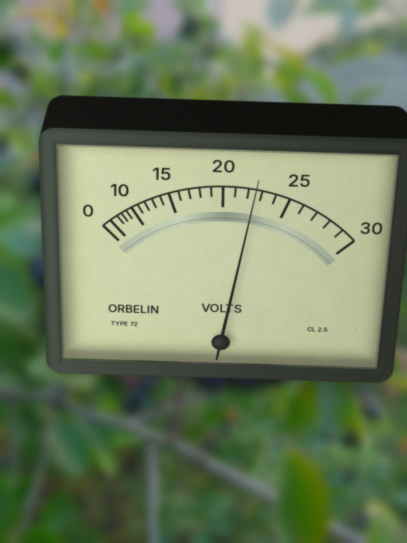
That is **22.5** V
